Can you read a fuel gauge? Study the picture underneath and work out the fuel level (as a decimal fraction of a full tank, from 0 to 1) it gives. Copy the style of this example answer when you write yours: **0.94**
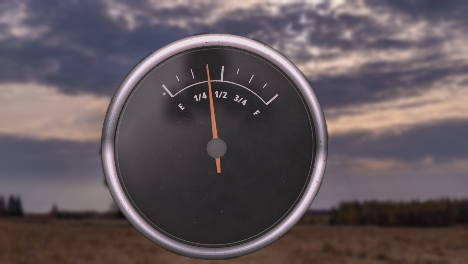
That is **0.375**
